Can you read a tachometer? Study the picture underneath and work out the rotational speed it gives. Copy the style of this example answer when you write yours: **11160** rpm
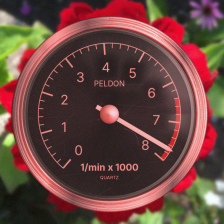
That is **7700** rpm
